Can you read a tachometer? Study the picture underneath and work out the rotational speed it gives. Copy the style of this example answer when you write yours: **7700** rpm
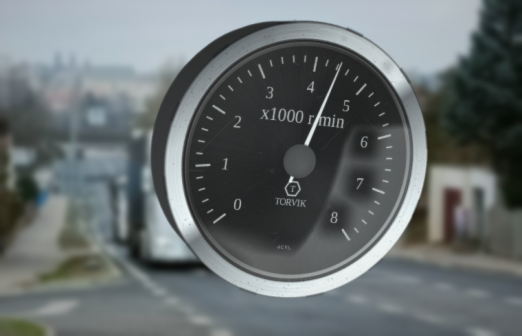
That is **4400** rpm
